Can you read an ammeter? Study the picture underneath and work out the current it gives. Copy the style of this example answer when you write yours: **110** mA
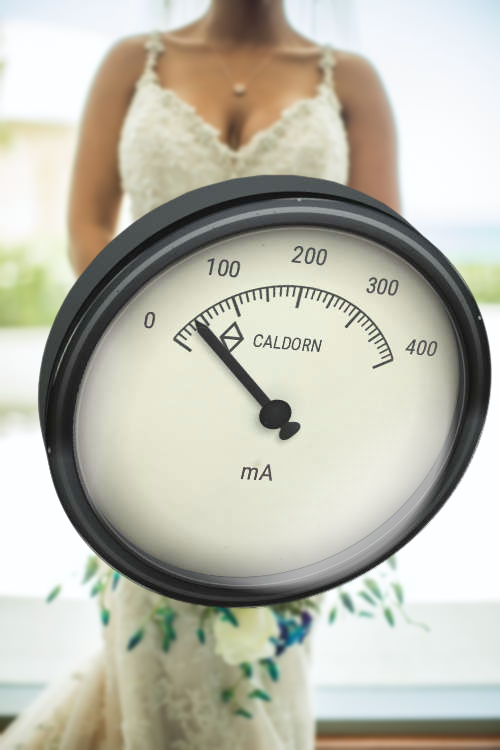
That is **40** mA
